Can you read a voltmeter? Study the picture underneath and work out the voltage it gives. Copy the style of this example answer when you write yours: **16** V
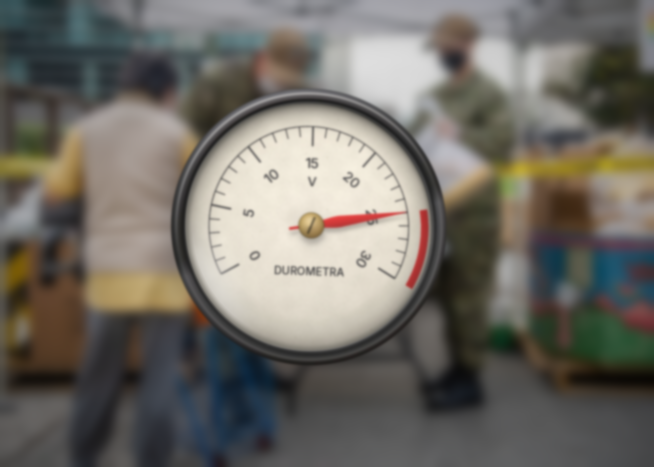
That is **25** V
